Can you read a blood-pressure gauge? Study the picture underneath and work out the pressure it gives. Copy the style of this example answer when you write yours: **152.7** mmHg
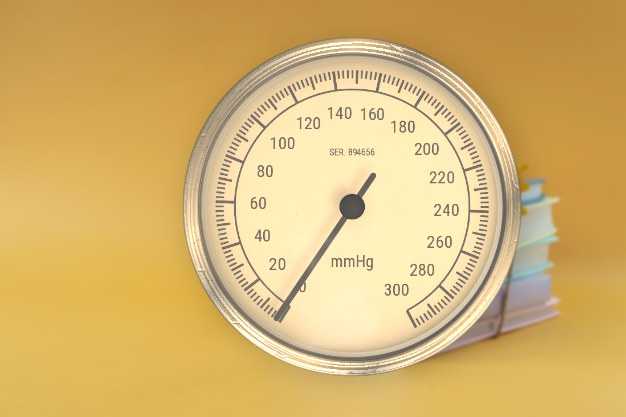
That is **2** mmHg
